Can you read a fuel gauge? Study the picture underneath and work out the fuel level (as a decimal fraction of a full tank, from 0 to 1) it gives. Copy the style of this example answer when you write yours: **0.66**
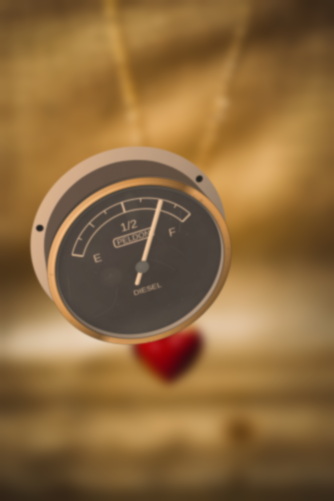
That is **0.75**
